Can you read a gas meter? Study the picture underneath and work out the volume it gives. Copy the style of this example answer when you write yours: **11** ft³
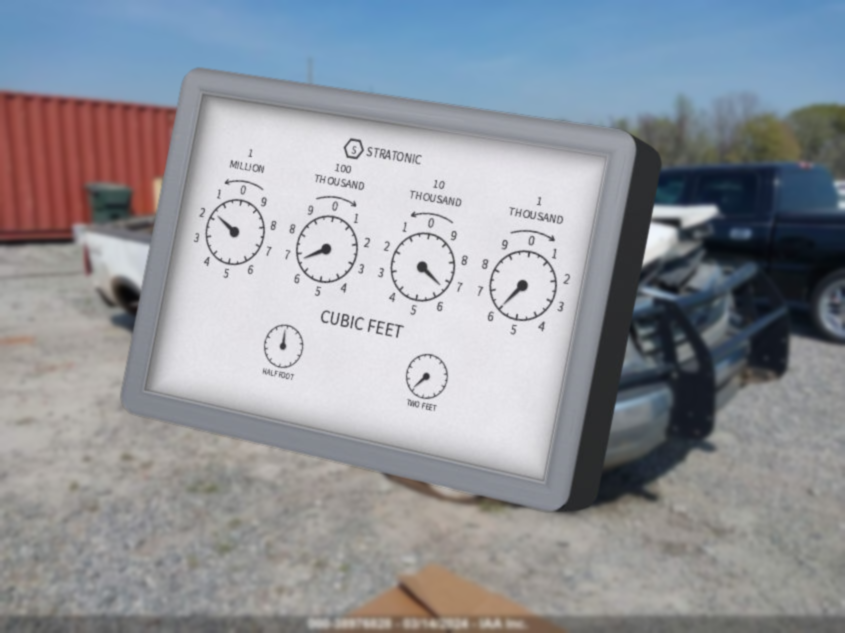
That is **166600** ft³
